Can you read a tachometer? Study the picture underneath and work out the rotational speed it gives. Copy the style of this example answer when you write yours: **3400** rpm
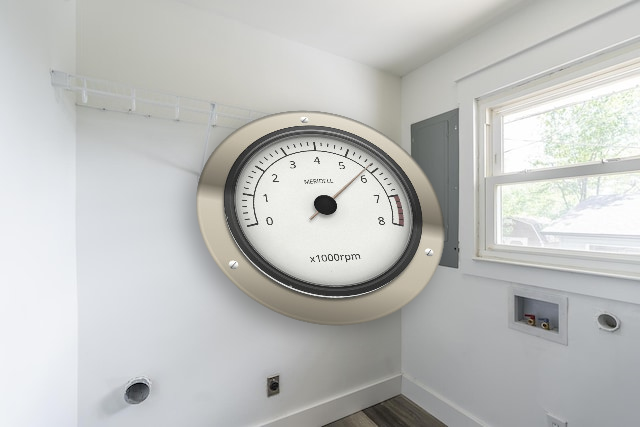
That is **5800** rpm
